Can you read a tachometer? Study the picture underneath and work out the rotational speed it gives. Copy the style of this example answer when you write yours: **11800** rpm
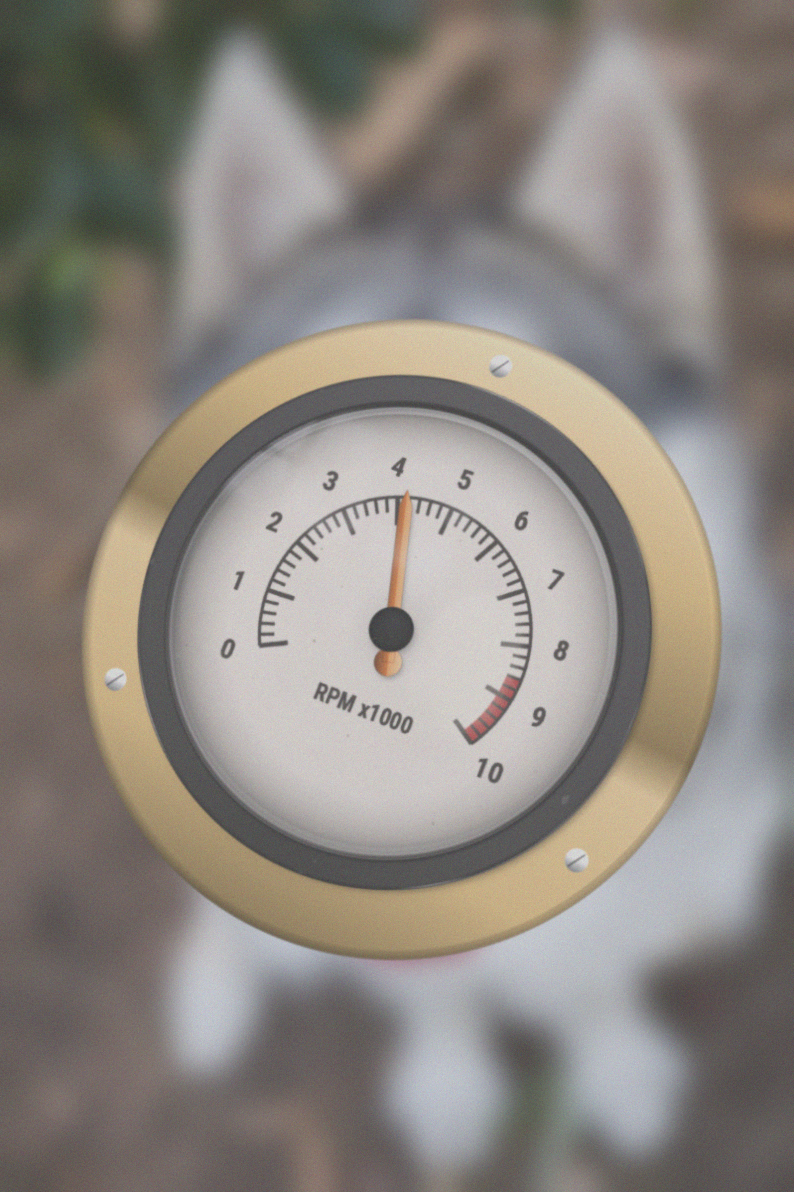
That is **4200** rpm
